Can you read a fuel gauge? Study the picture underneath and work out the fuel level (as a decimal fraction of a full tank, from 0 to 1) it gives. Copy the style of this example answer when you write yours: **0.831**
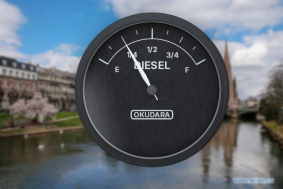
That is **0.25**
